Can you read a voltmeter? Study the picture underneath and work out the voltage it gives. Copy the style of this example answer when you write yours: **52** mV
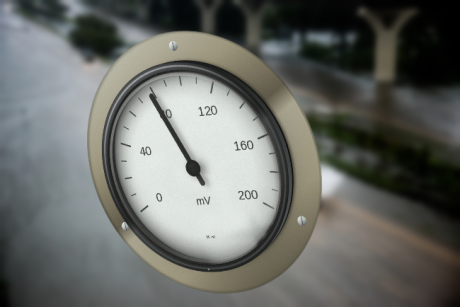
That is **80** mV
